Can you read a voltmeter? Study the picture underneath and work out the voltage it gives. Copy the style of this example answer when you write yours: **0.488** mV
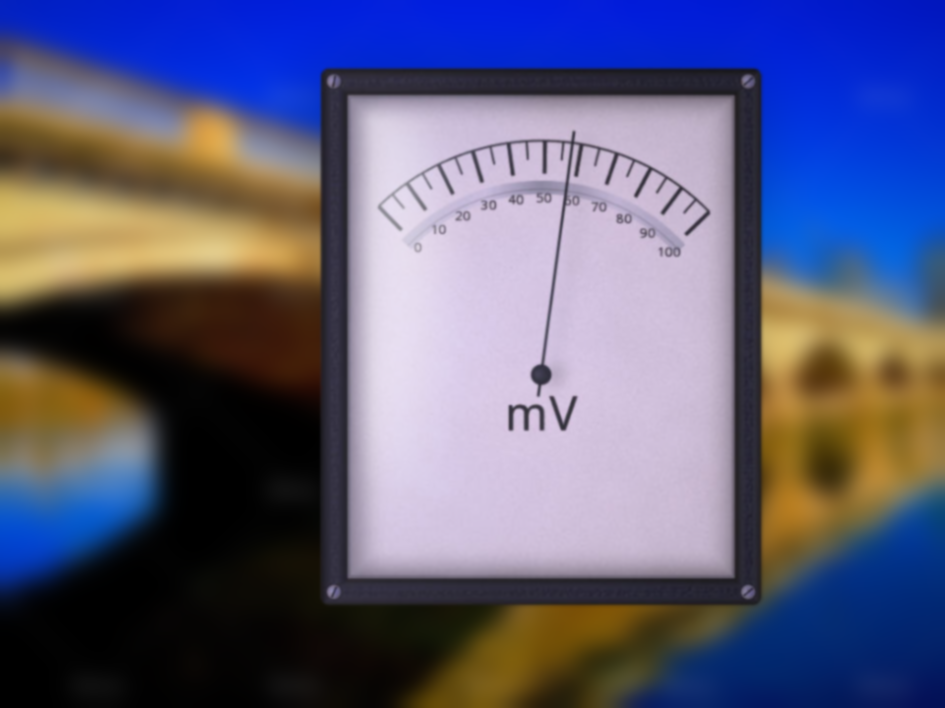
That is **57.5** mV
